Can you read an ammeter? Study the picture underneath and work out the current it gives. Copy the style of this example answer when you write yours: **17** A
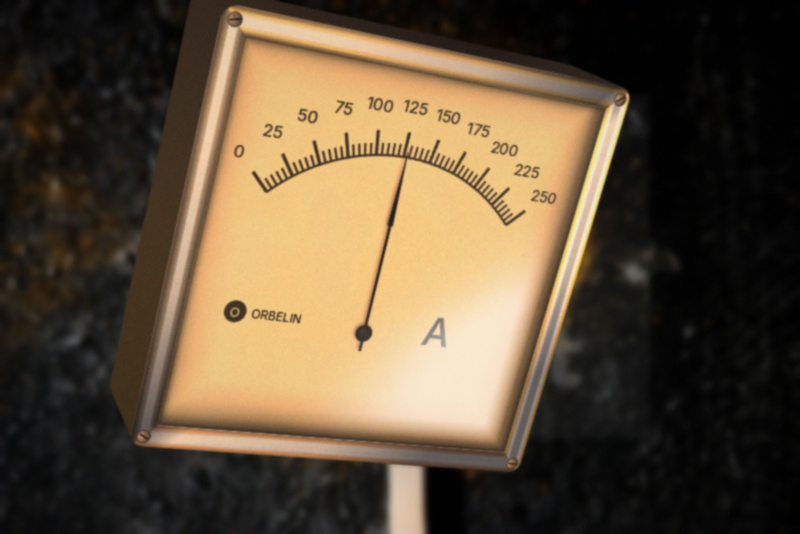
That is **125** A
